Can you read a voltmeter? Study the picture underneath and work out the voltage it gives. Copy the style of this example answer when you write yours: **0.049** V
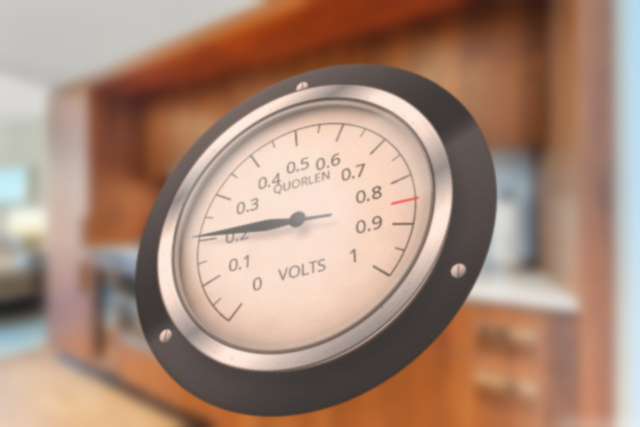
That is **0.2** V
